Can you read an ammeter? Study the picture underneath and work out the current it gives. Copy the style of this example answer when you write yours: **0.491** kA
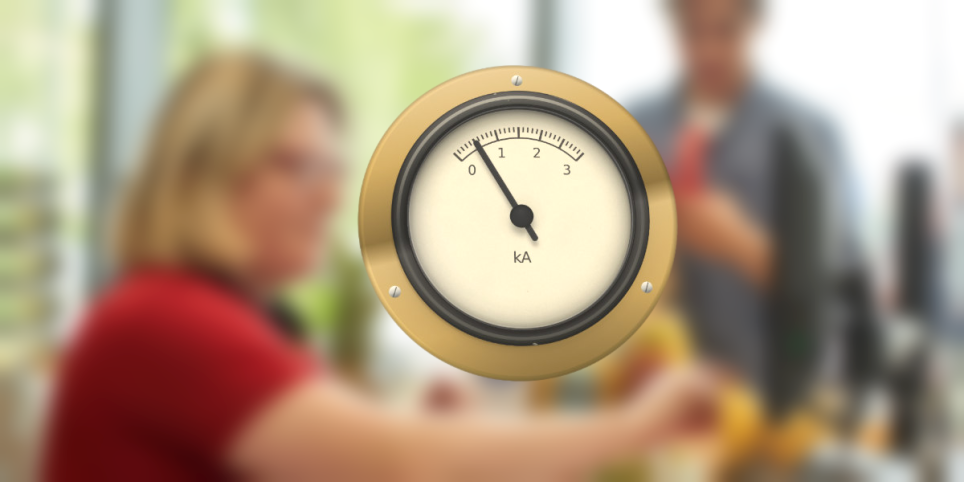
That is **0.5** kA
